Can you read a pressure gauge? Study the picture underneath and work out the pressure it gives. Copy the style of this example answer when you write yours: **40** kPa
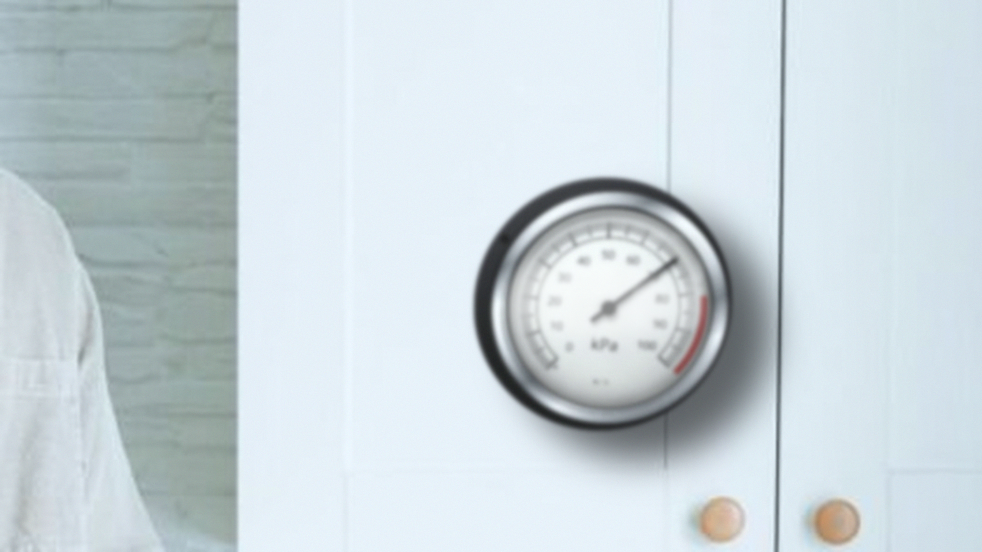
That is **70** kPa
